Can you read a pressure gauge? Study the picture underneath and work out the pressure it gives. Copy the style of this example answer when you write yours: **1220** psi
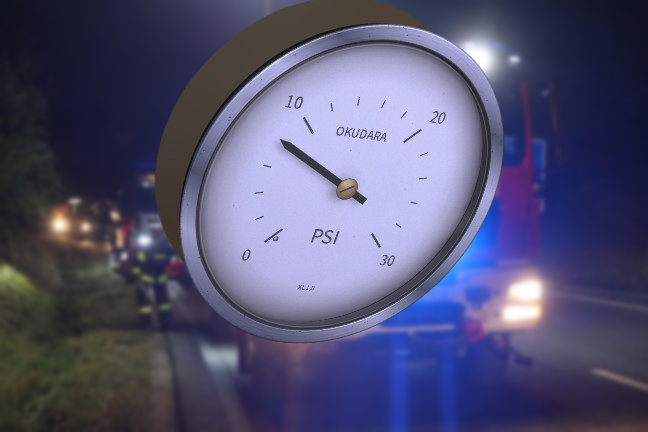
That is **8** psi
